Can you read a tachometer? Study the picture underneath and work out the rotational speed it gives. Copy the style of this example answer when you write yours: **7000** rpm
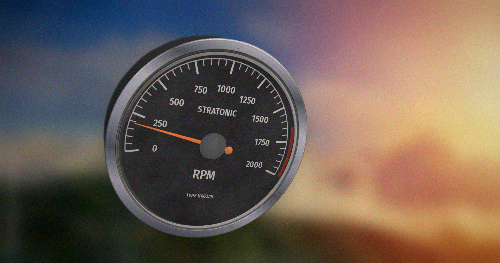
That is **200** rpm
